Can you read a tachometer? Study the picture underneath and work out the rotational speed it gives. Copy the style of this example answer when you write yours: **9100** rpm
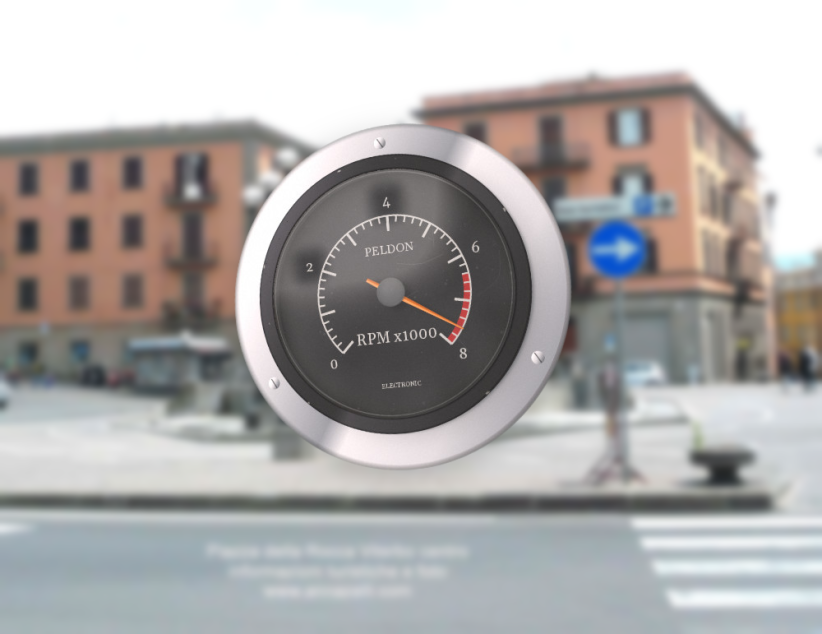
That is **7600** rpm
